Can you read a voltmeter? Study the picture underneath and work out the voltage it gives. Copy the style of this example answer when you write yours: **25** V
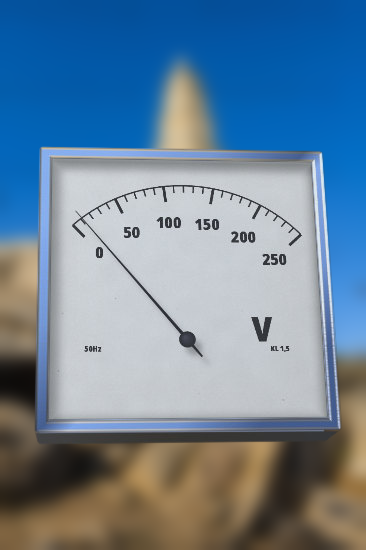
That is **10** V
